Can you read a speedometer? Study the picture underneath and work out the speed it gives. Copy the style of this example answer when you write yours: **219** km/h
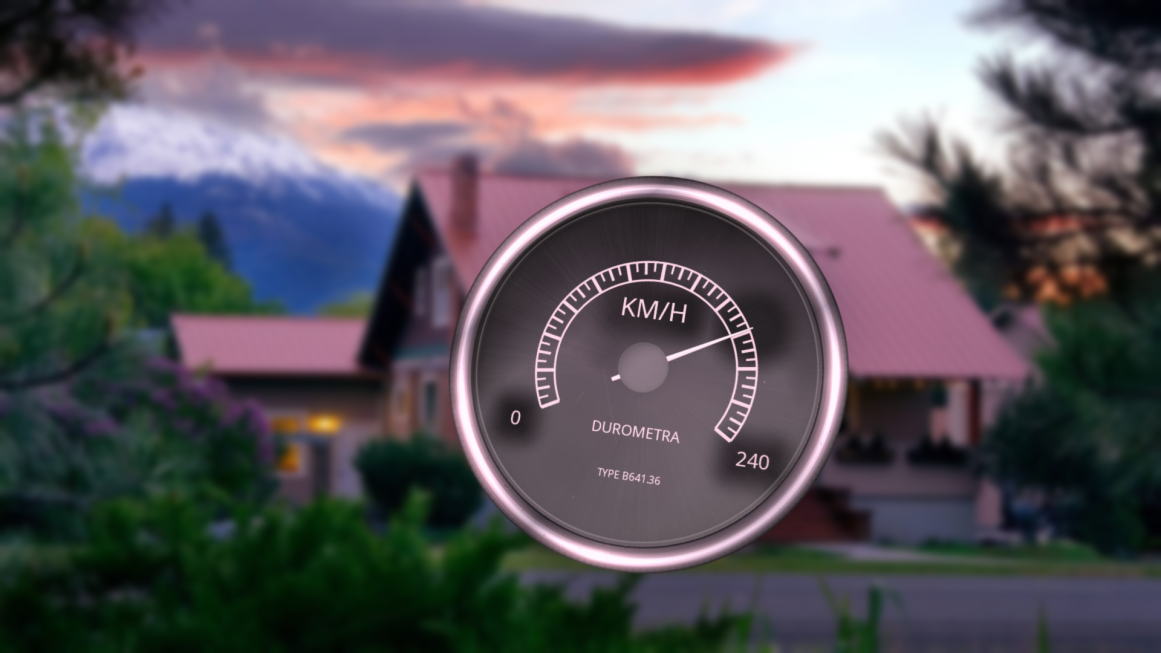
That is **180** km/h
